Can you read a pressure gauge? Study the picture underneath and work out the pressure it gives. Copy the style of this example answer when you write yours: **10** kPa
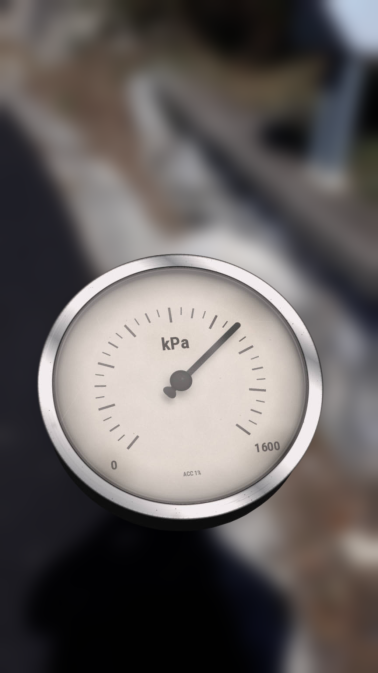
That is **1100** kPa
